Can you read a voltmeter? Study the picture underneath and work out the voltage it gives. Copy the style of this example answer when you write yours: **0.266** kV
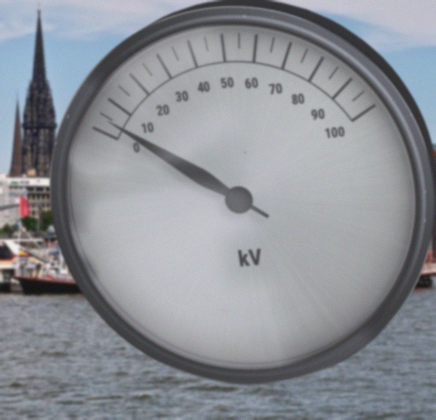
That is **5** kV
